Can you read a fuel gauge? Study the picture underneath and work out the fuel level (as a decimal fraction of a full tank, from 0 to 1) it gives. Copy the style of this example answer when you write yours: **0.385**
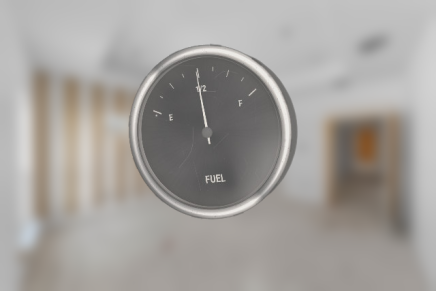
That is **0.5**
